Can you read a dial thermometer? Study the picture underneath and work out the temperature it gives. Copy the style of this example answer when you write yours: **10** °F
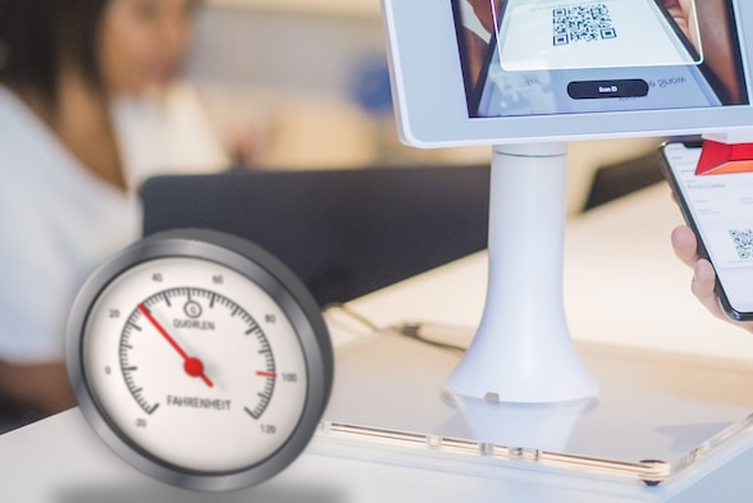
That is **30** °F
